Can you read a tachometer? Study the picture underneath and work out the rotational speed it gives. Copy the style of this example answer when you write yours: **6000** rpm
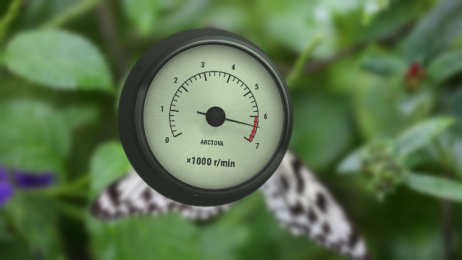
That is **6400** rpm
